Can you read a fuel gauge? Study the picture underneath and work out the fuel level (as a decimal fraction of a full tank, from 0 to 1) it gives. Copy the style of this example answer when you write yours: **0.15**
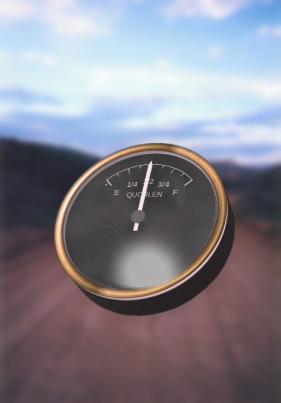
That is **0.5**
